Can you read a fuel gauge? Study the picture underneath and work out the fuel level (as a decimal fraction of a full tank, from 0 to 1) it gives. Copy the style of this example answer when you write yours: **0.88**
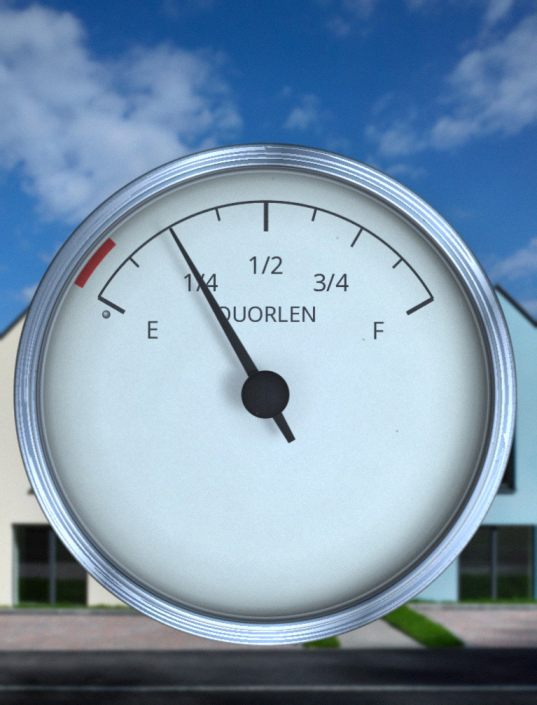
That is **0.25**
